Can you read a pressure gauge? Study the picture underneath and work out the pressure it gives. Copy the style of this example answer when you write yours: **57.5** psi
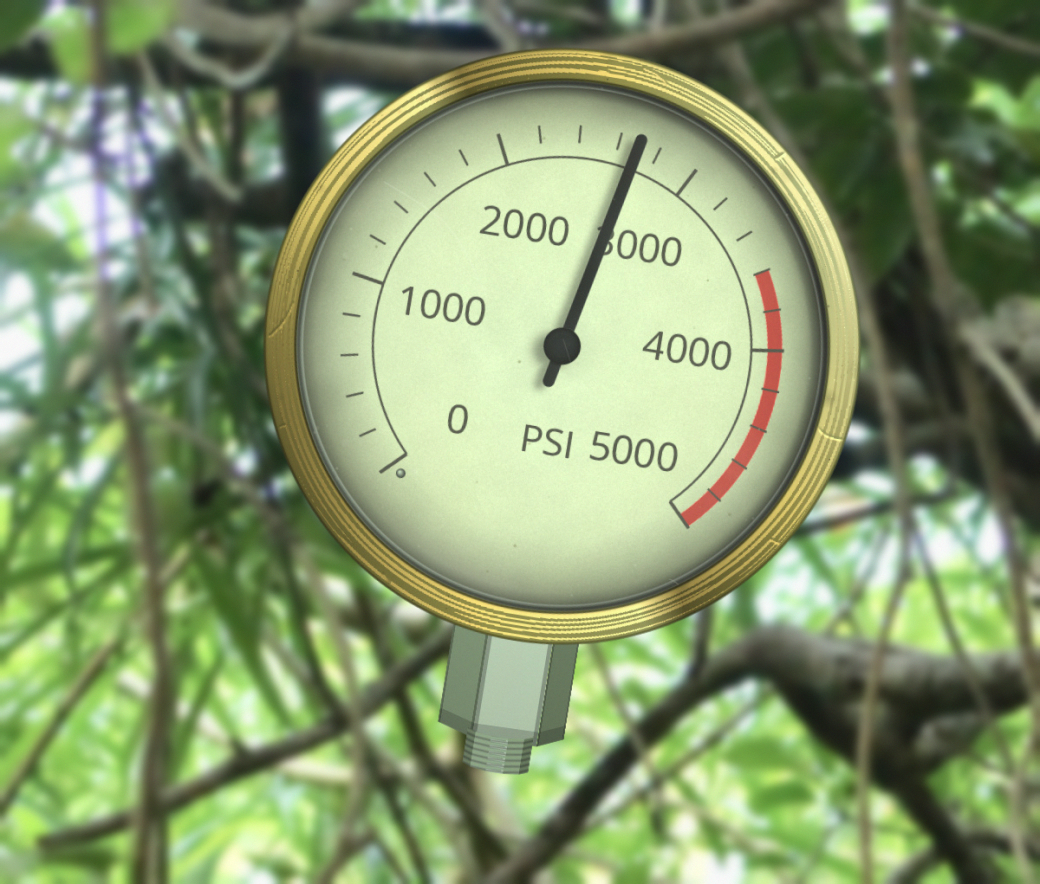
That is **2700** psi
